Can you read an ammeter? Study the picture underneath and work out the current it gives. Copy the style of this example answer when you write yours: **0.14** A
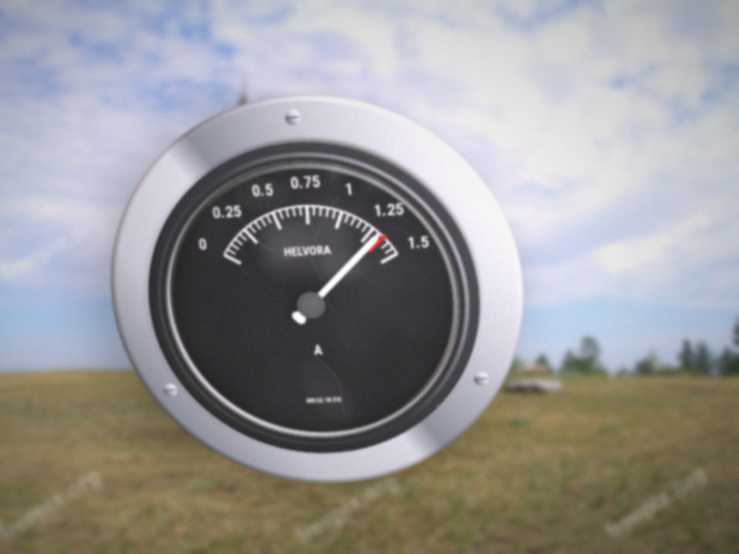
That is **1.3** A
